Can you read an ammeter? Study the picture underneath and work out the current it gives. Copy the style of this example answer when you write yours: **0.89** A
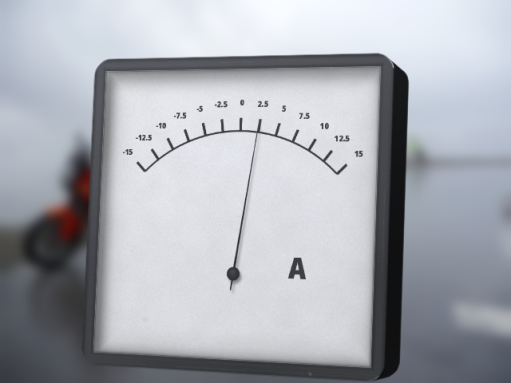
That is **2.5** A
